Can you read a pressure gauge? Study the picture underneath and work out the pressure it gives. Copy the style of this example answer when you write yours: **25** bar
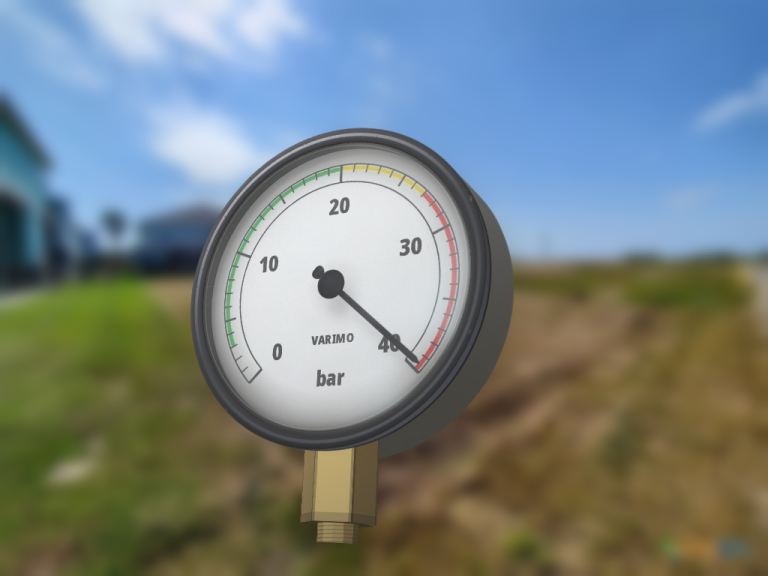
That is **39.5** bar
